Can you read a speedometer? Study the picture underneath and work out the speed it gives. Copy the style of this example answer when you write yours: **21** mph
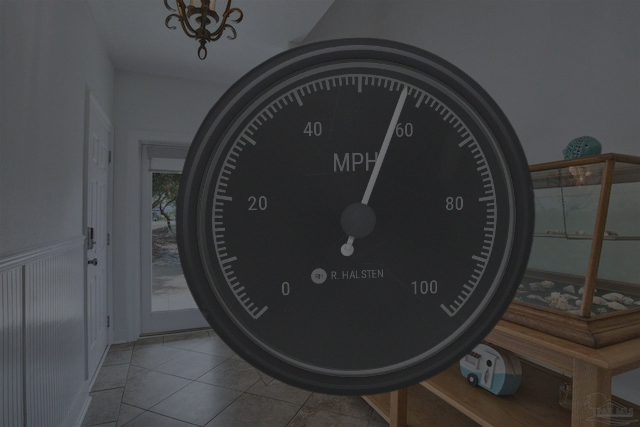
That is **57** mph
